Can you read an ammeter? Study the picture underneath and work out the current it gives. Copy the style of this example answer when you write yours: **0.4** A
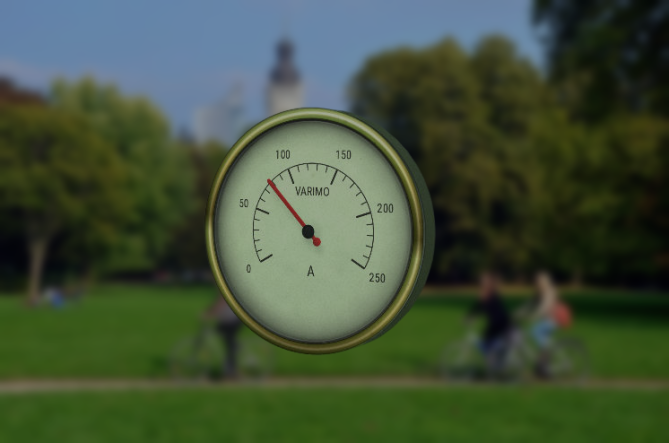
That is **80** A
